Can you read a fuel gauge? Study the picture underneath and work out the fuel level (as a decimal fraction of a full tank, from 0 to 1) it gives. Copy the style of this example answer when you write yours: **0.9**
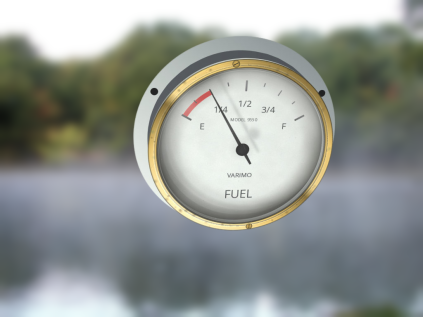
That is **0.25**
